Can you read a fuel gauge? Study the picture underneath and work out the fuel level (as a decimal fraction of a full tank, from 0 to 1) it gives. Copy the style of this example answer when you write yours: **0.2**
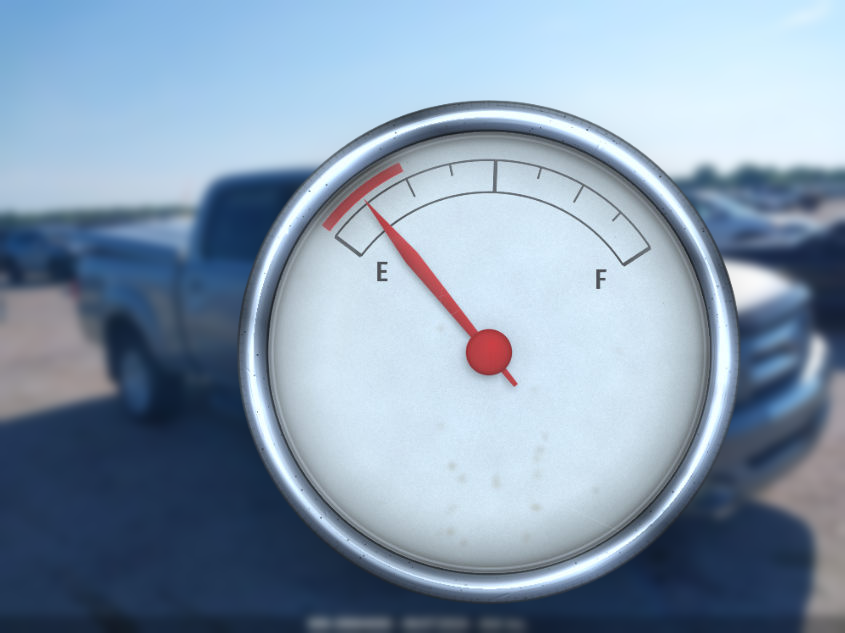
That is **0.125**
